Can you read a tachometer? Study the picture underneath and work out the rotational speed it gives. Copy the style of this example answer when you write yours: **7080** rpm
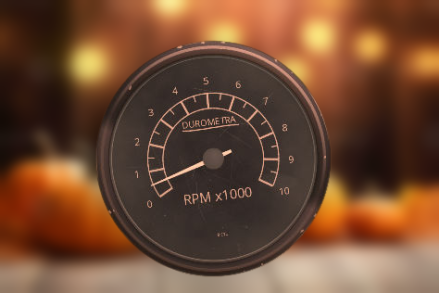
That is **500** rpm
